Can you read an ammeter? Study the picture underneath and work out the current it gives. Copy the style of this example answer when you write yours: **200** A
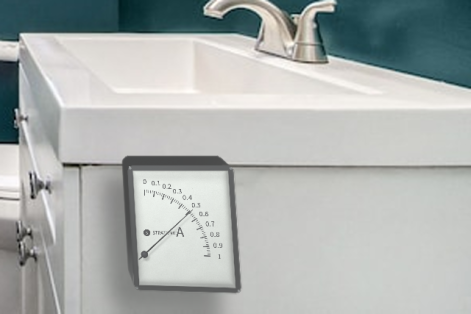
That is **0.5** A
